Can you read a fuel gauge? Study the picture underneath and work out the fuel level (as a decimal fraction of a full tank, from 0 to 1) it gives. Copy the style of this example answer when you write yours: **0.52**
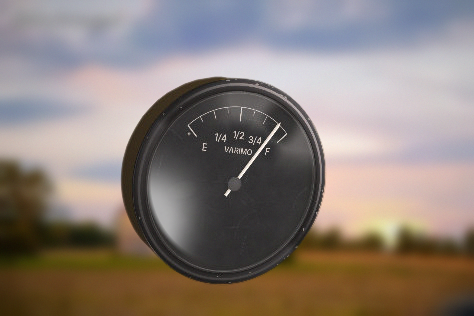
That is **0.875**
